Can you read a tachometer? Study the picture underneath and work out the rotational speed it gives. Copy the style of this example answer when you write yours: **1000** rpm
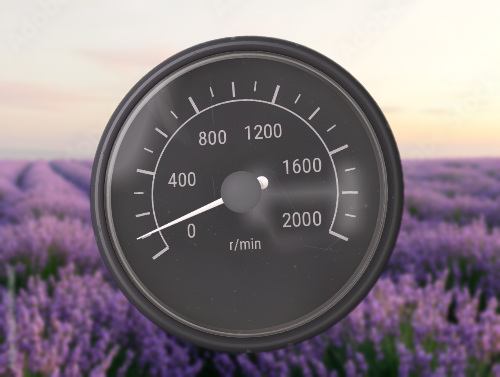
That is **100** rpm
